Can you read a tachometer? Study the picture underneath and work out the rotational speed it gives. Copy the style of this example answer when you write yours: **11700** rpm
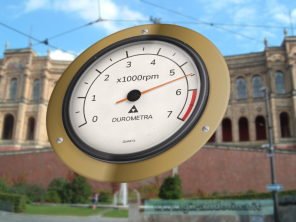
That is **5500** rpm
